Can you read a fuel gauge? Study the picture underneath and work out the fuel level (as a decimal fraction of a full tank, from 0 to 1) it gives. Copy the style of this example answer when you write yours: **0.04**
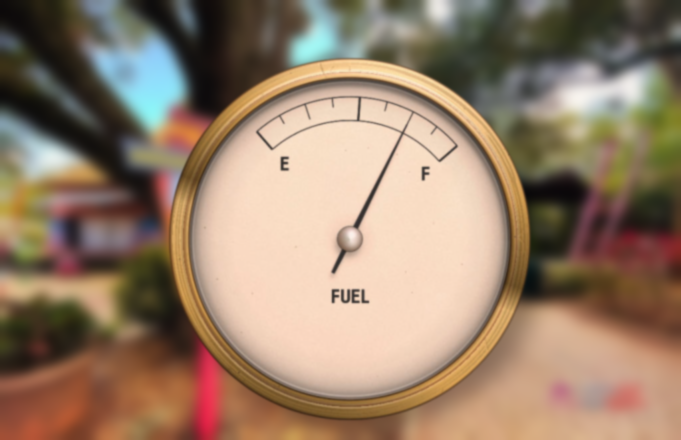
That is **0.75**
